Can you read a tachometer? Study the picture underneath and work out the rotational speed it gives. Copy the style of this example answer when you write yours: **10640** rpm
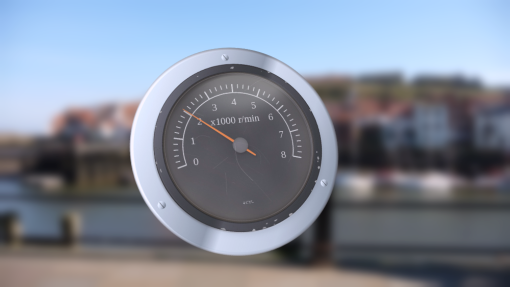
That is **2000** rpm
